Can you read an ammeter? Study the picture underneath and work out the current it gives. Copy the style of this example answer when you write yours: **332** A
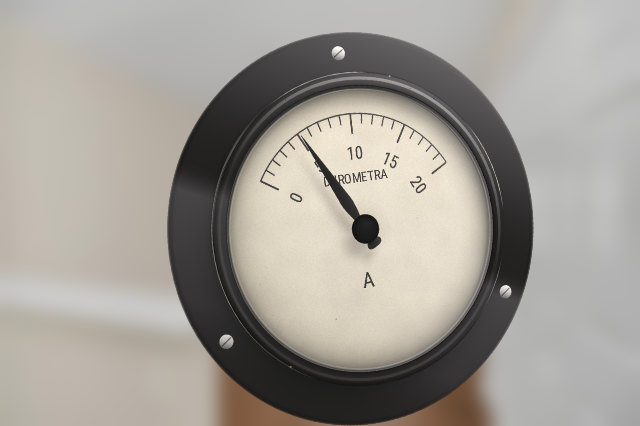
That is **5** A
